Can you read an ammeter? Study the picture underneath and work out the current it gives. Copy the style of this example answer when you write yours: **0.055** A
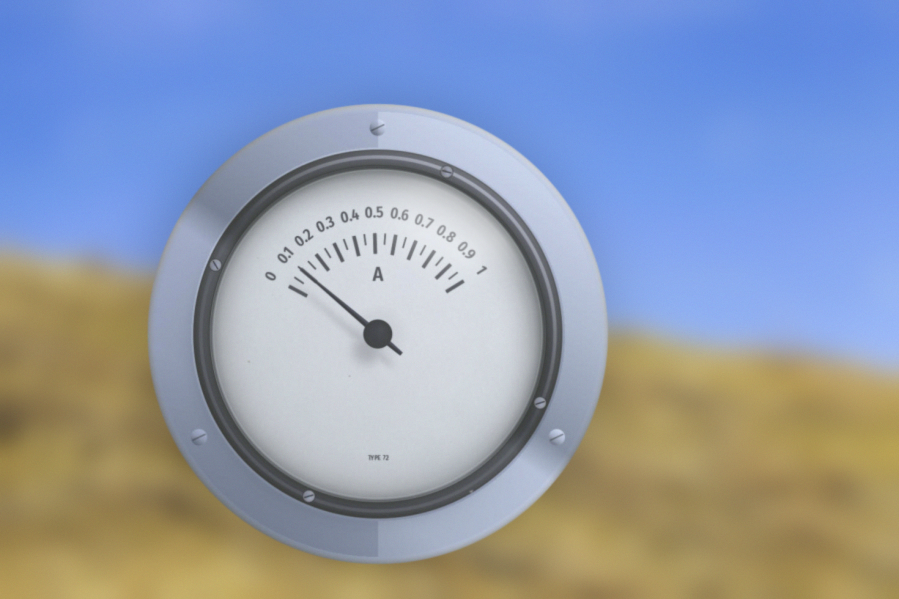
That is **0.1** A
